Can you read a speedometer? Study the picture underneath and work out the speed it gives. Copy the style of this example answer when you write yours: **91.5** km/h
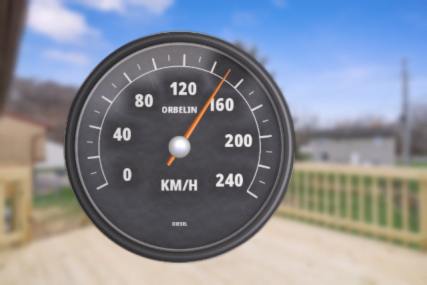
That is **150** km/h
